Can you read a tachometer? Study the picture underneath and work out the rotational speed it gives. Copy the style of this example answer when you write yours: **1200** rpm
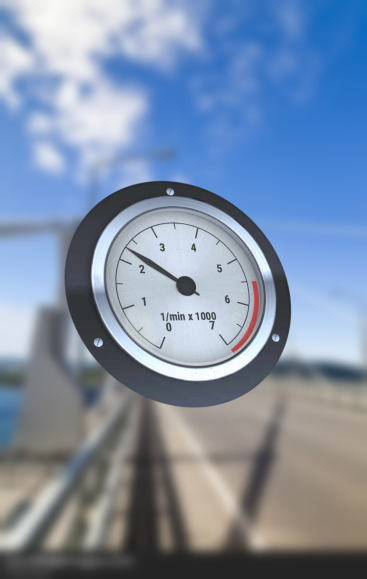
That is **2250** rpm
